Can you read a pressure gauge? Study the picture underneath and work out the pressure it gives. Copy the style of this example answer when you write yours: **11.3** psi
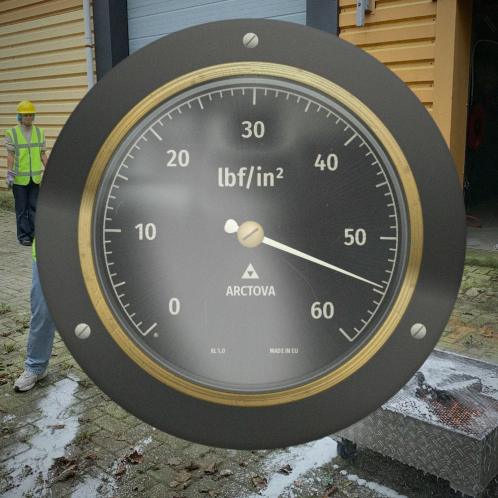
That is **54.5** psi
